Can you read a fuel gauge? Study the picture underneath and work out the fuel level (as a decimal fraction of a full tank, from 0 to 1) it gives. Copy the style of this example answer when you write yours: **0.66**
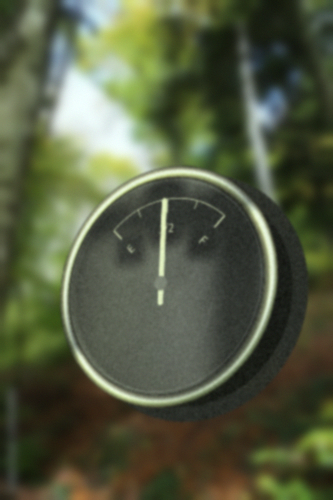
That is **0.5**
